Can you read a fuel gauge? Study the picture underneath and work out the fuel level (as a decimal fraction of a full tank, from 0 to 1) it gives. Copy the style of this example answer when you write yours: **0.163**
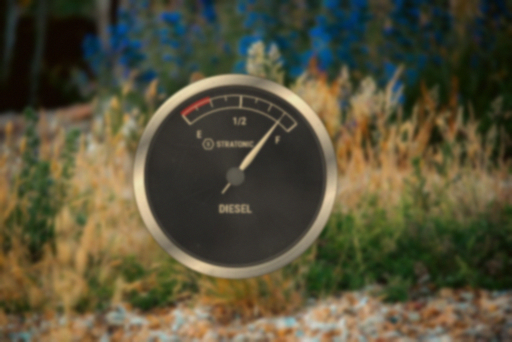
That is **0.875**
